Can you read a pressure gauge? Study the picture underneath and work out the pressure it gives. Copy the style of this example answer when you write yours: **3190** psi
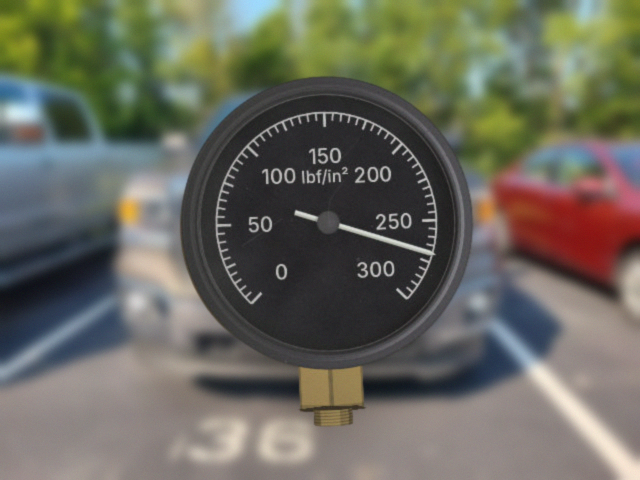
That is **270** psi
